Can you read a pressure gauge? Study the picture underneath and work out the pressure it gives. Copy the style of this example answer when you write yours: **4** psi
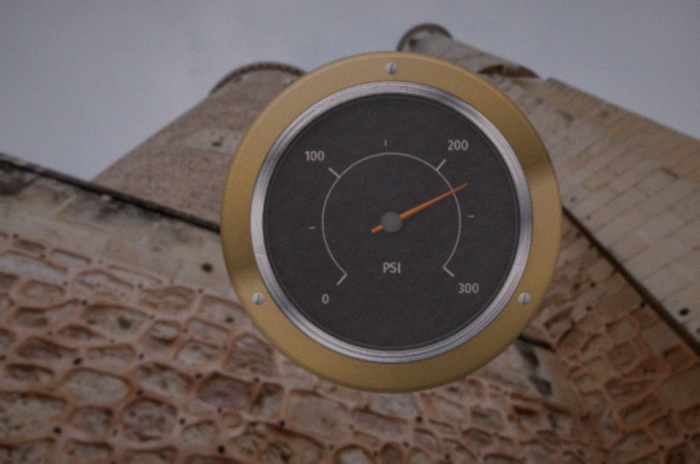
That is **225** psi
